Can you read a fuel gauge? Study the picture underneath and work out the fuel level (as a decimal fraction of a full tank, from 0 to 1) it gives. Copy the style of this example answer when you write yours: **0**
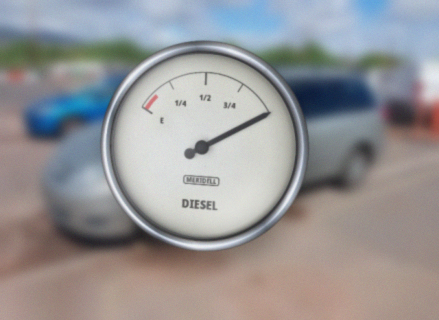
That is **1**
